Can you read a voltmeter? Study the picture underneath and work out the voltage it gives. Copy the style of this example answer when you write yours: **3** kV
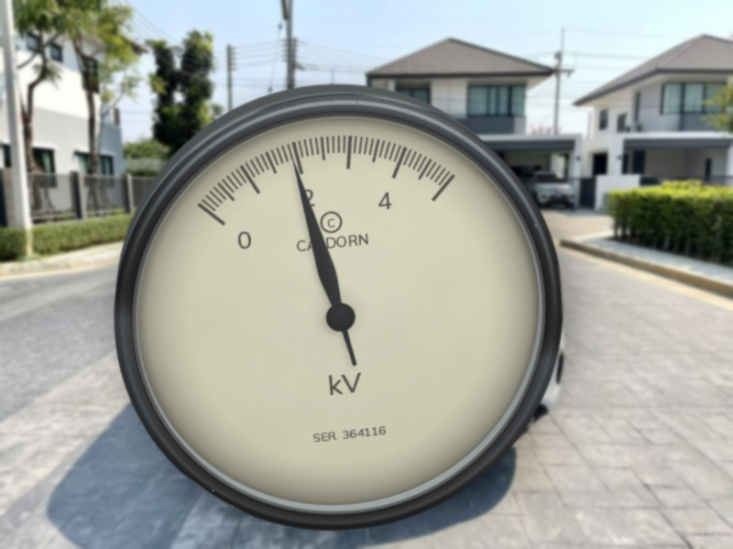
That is **1.9** kV
